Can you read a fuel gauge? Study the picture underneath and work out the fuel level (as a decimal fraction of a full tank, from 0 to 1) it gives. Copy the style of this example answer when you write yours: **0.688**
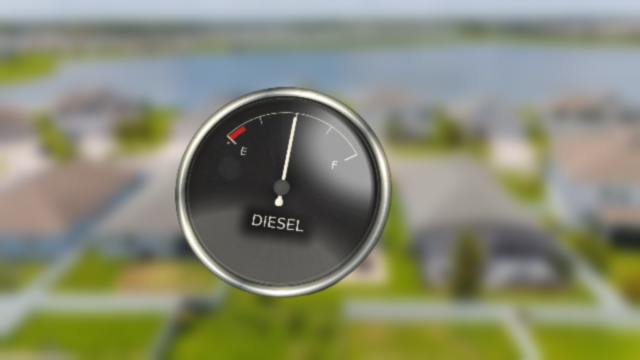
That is **0.5**
